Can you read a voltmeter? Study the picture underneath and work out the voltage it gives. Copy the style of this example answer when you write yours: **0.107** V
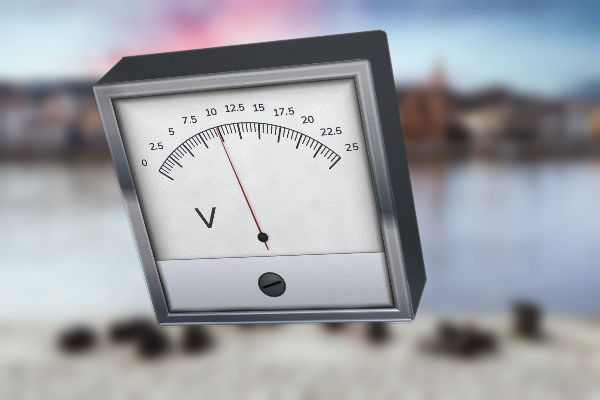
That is **10** V
